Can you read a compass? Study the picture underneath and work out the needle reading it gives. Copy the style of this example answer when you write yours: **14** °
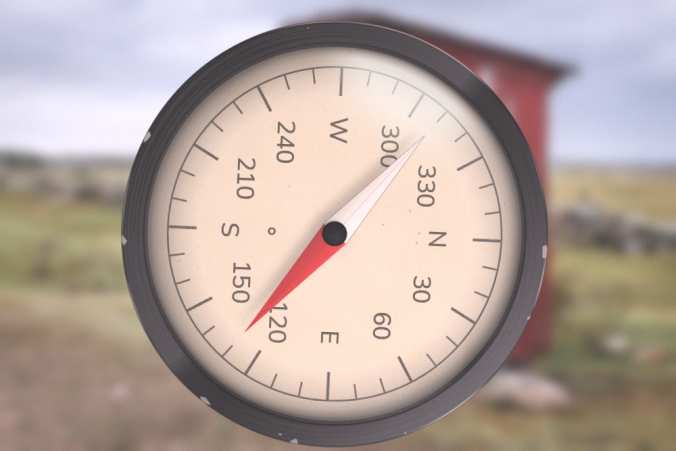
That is **130** °
